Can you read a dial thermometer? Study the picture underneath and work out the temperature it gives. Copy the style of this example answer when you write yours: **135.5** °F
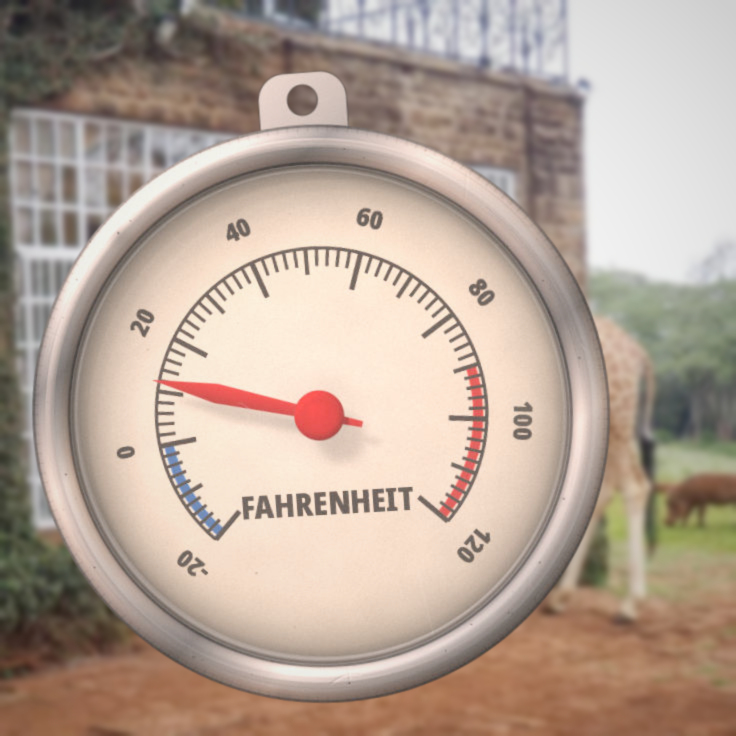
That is **12** °F
